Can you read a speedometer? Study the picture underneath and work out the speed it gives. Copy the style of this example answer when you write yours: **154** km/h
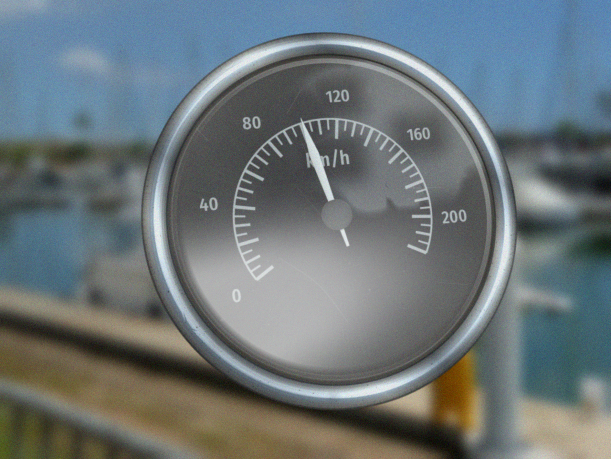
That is **100** km/h
